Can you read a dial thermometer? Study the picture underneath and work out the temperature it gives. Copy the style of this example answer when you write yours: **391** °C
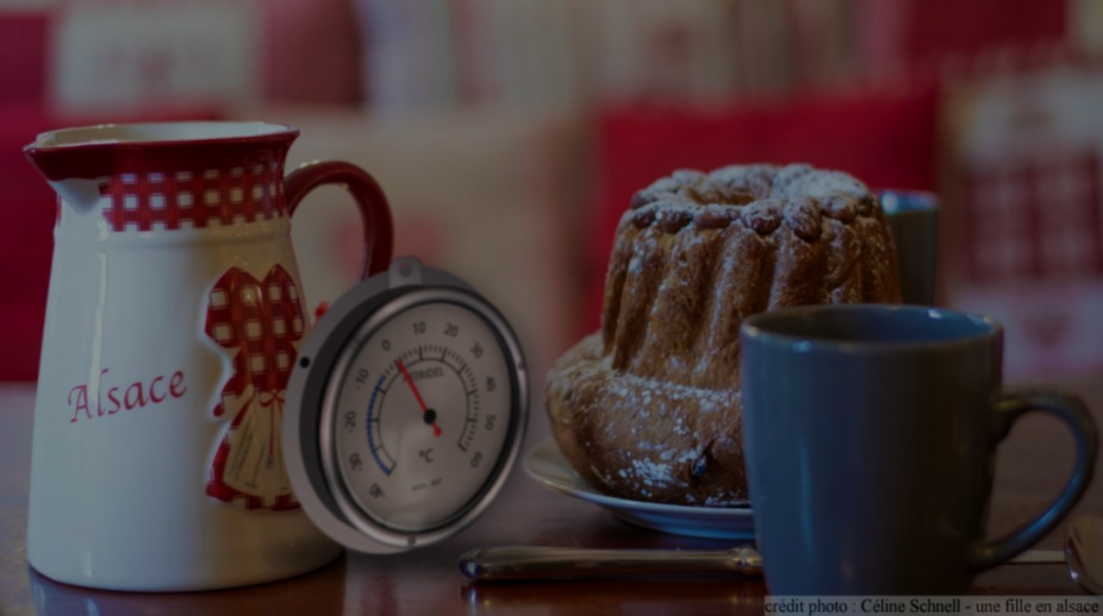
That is **0** °C
